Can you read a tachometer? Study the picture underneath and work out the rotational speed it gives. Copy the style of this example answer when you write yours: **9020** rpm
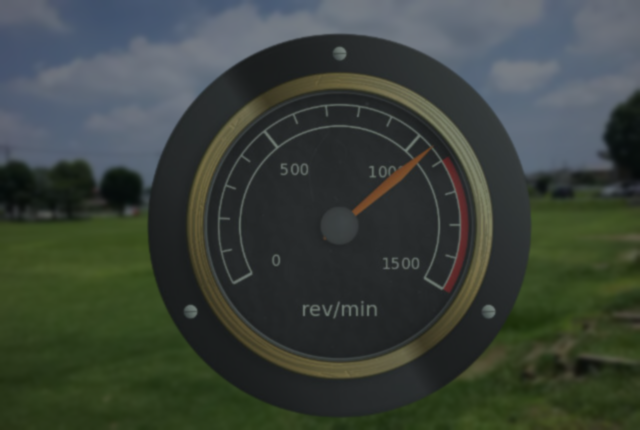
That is **1050** rpm
